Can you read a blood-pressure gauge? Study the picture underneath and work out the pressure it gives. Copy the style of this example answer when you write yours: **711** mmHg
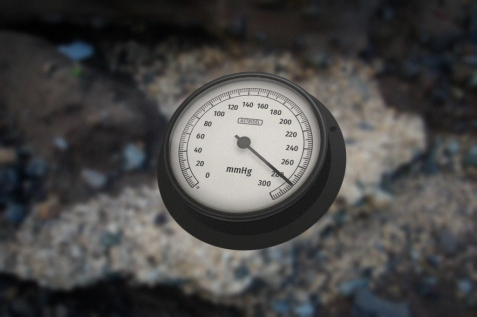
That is **280** mmHg
